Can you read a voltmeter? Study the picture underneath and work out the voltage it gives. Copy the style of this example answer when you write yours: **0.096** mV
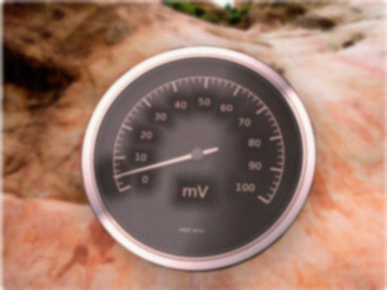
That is **4** mV
